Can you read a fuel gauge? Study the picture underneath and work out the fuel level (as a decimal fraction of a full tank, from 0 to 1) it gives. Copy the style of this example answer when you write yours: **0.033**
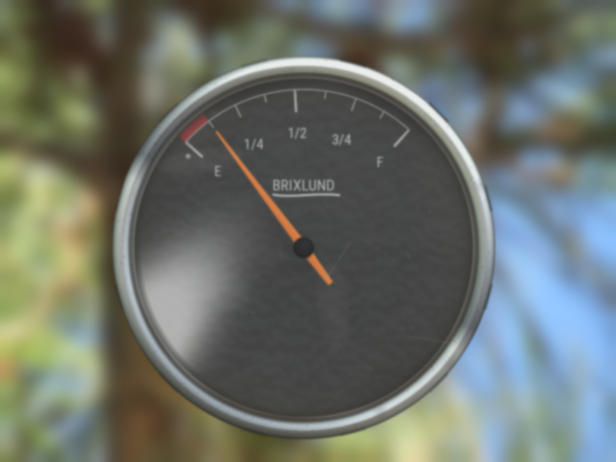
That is **0.125**
